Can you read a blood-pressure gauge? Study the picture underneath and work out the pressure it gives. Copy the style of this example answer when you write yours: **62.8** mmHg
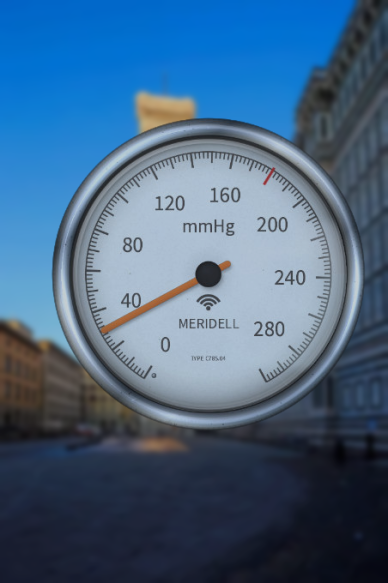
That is **30** mmHg
